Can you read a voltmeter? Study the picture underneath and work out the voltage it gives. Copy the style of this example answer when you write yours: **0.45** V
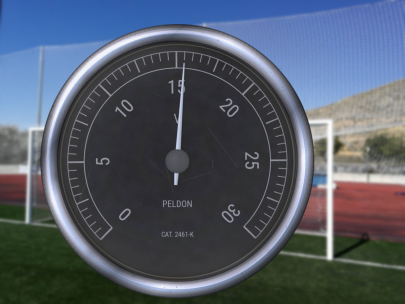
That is **15.5** V
